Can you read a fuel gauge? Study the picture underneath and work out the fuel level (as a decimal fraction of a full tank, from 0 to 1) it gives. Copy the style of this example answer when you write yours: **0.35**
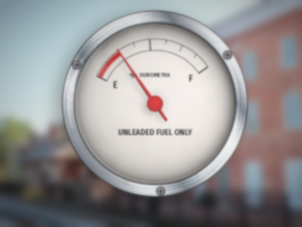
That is **0.25**
